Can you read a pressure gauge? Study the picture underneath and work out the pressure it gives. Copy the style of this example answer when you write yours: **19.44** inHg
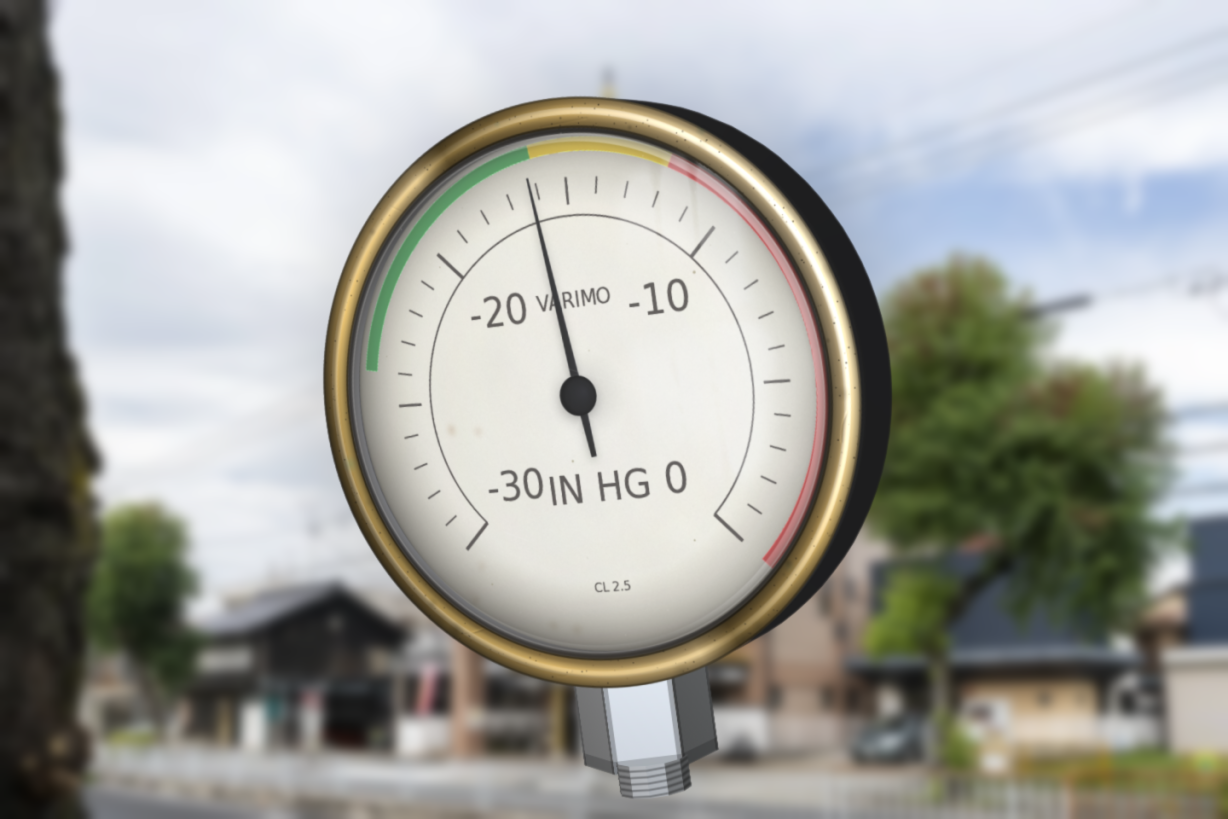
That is **-16** inHg
